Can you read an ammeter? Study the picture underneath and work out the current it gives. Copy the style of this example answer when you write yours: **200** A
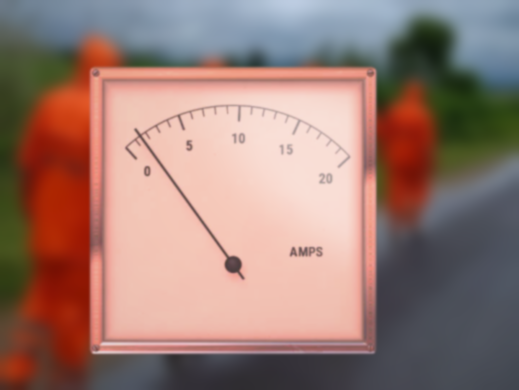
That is **1.5** A
